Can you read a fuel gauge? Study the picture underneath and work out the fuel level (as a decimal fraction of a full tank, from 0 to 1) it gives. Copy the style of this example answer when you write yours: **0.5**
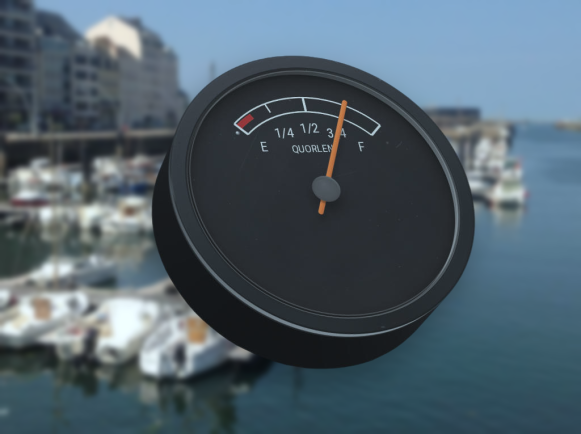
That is **0.75**
